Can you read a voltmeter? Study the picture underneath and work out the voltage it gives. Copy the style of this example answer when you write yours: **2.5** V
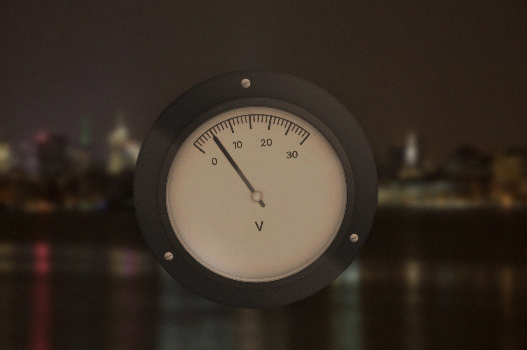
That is **5** V
